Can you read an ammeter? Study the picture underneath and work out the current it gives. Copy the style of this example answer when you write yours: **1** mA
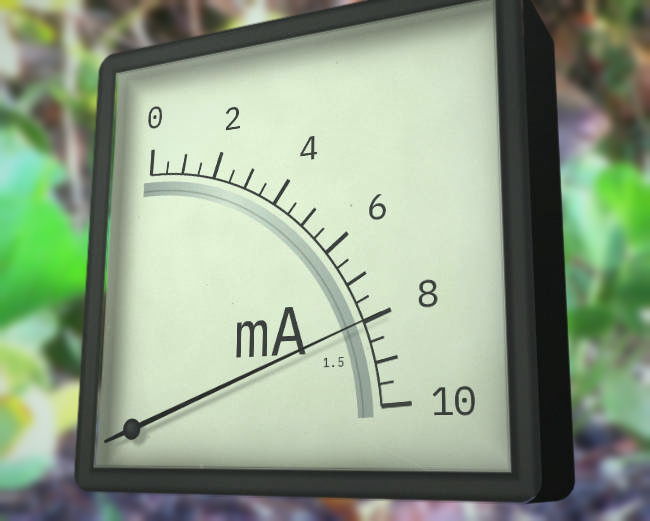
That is **8** mA
